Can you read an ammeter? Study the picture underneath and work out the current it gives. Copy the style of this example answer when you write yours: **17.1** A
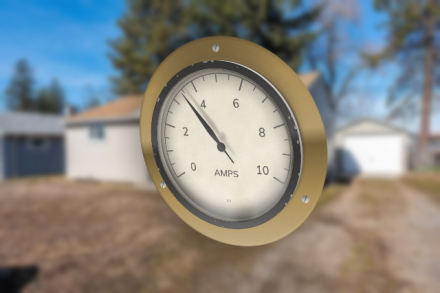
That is **3.5** A
